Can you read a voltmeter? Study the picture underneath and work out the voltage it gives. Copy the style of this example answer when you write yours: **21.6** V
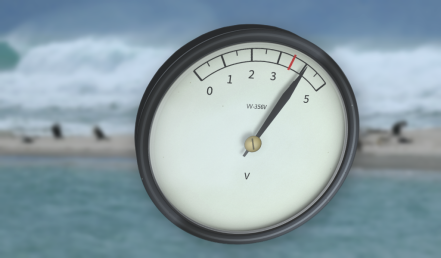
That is **4** V
